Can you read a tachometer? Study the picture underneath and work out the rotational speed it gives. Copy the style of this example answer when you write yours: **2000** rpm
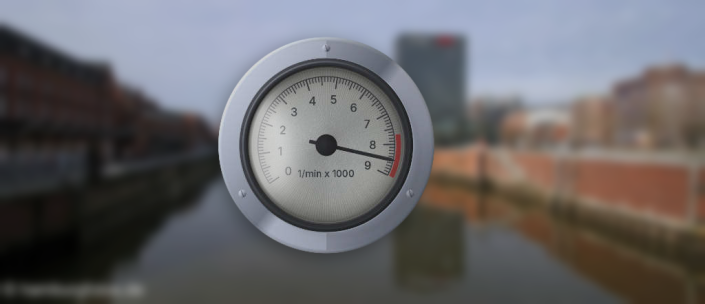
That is **8500** rpm
